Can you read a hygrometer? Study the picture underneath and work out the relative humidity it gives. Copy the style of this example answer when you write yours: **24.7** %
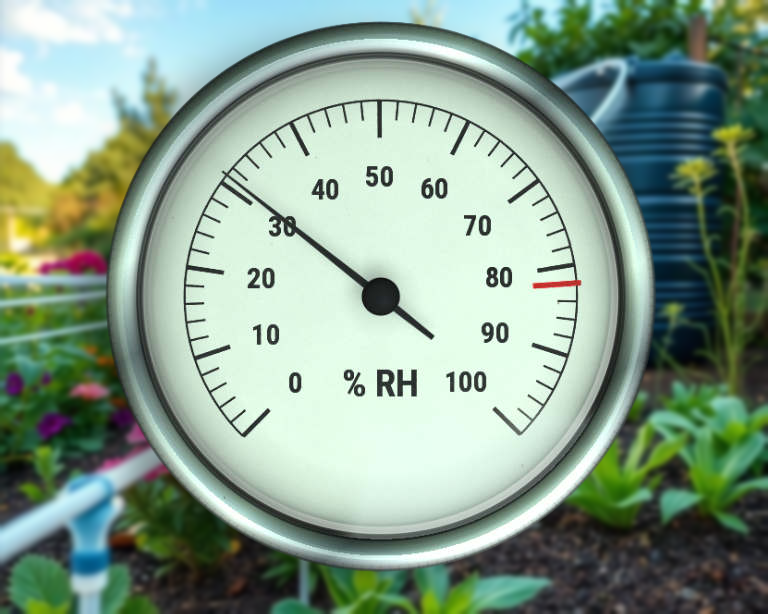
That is **31** %
